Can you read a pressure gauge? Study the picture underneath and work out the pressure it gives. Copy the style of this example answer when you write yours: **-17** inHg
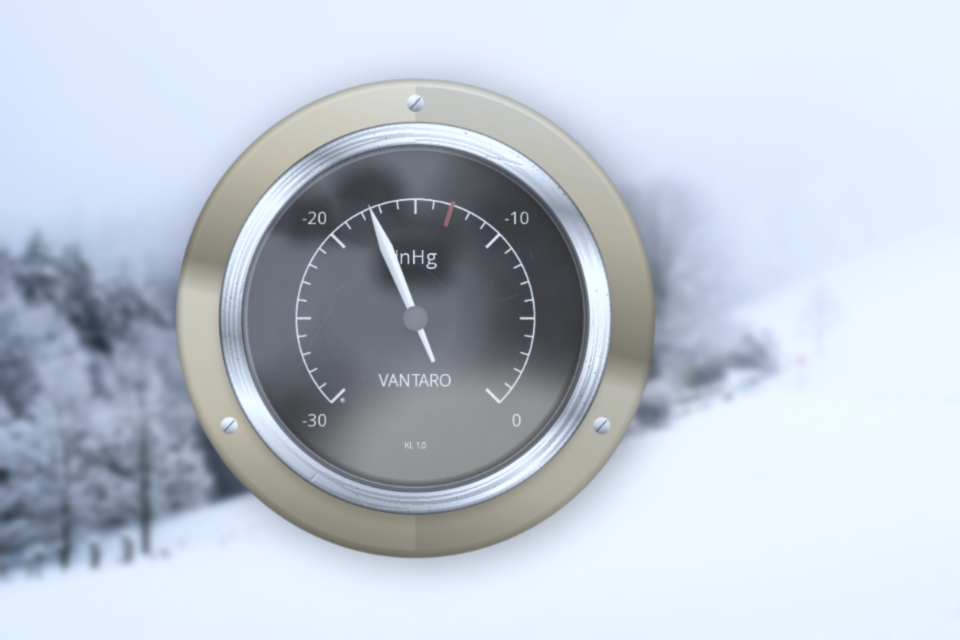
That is **-17.5** inHg
